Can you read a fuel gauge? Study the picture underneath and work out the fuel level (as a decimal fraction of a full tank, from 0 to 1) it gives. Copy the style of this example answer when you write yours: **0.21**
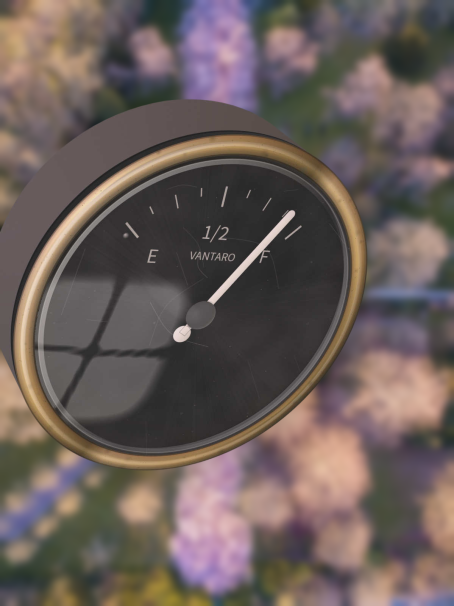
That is **0.875**
